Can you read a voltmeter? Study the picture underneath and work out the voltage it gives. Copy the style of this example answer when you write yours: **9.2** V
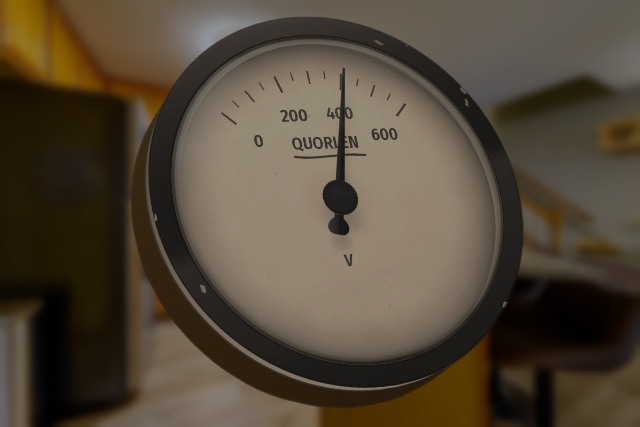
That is **400** V
